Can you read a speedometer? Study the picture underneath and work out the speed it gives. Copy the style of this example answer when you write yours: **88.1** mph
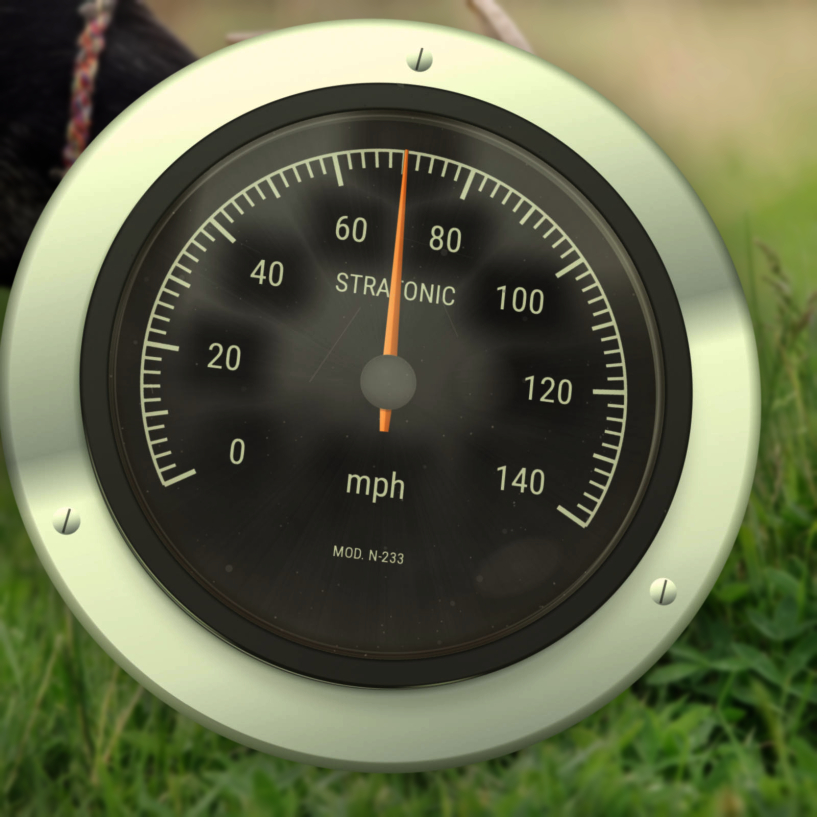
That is **70** mph
